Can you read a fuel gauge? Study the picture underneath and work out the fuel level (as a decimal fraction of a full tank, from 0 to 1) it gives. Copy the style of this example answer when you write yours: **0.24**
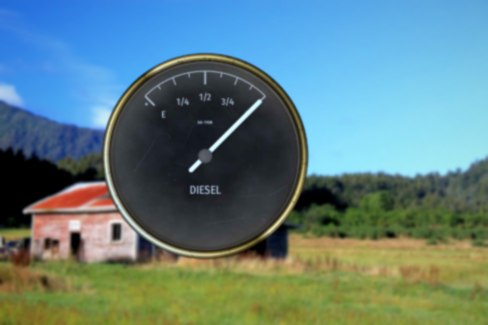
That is **1**
